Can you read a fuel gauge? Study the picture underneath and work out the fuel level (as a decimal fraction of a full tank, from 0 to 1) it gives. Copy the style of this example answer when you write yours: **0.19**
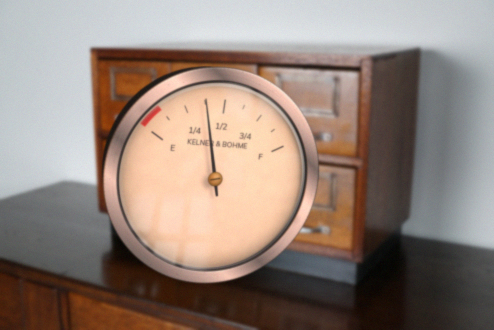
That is **0.375**
